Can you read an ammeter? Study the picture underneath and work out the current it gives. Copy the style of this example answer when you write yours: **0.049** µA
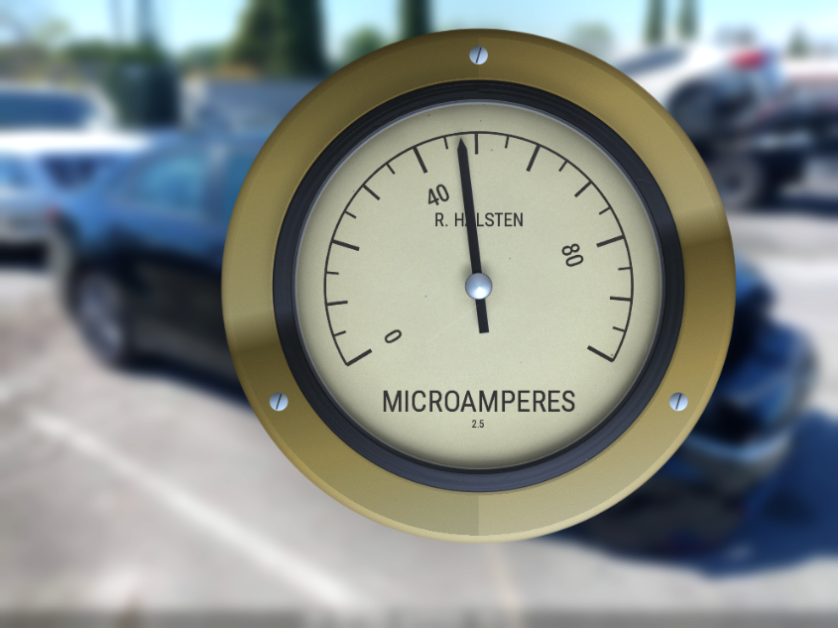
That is **47.5** µA
